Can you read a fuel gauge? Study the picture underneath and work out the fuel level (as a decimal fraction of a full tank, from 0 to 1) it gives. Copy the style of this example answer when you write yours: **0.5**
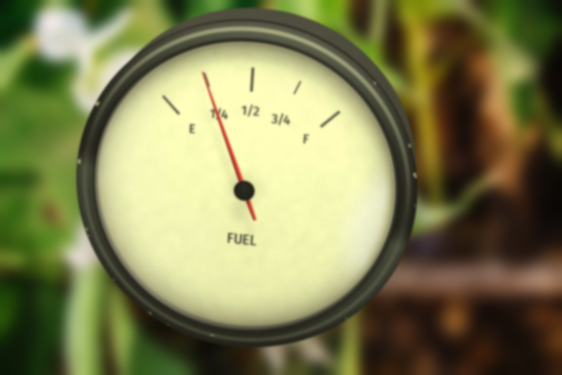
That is **0.25**
